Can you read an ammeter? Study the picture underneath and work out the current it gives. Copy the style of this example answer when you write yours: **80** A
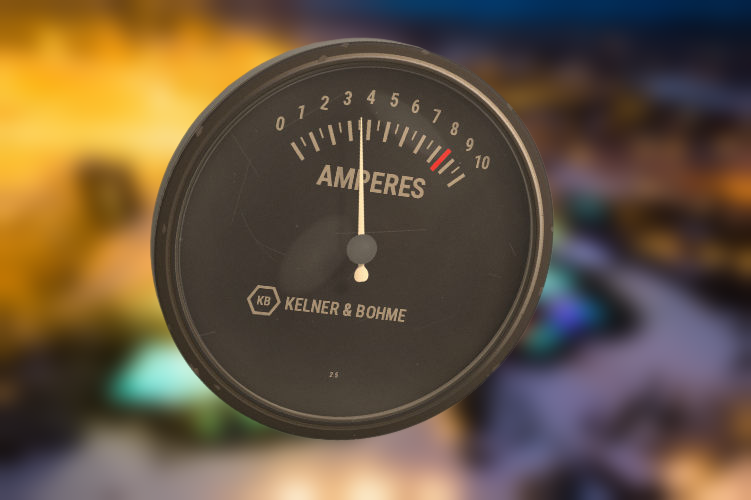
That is **3.5** A
